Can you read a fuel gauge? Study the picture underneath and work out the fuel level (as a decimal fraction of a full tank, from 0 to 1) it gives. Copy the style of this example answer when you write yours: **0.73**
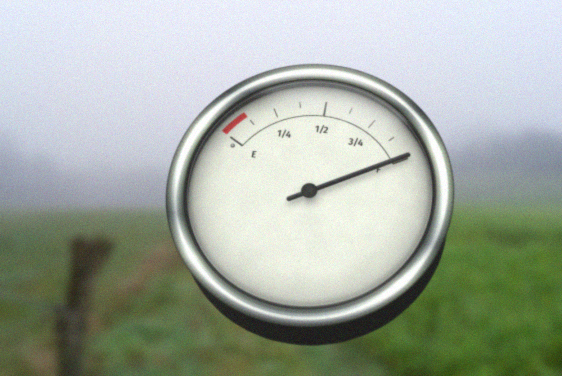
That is **1**
